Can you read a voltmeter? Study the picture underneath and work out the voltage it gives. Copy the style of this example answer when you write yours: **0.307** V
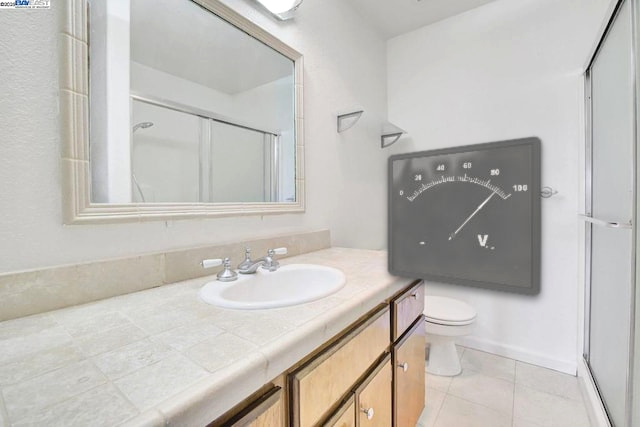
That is **90** V
